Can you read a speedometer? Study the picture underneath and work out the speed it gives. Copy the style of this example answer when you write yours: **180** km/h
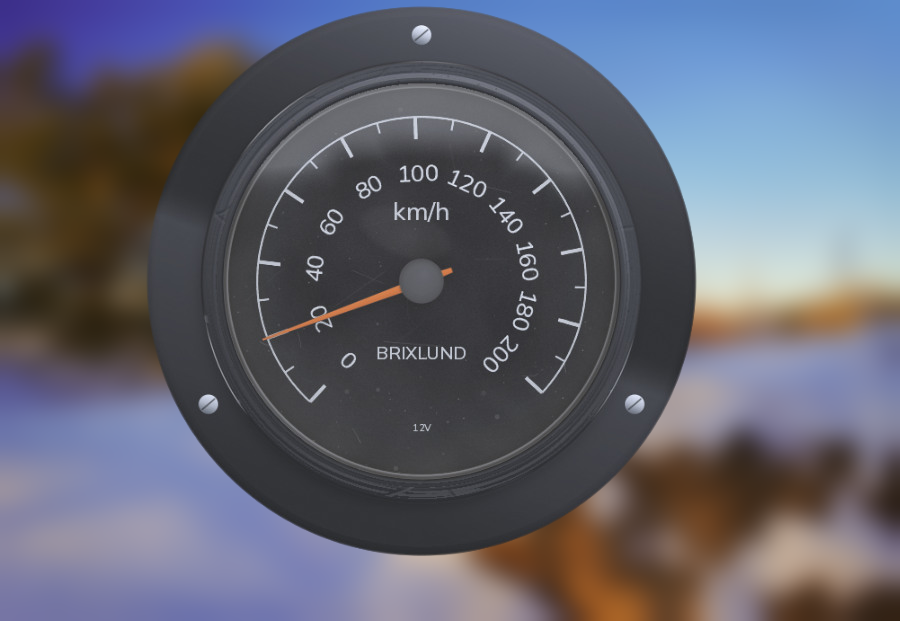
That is **20** km/h
